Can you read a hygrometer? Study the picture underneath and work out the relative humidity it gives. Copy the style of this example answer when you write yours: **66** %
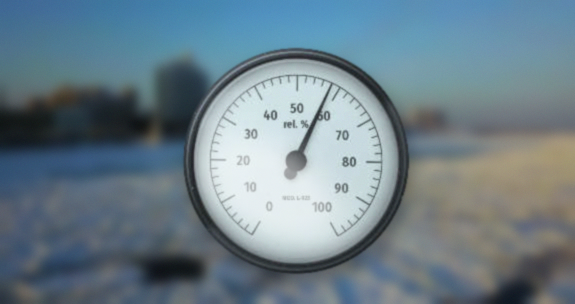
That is **58** %
